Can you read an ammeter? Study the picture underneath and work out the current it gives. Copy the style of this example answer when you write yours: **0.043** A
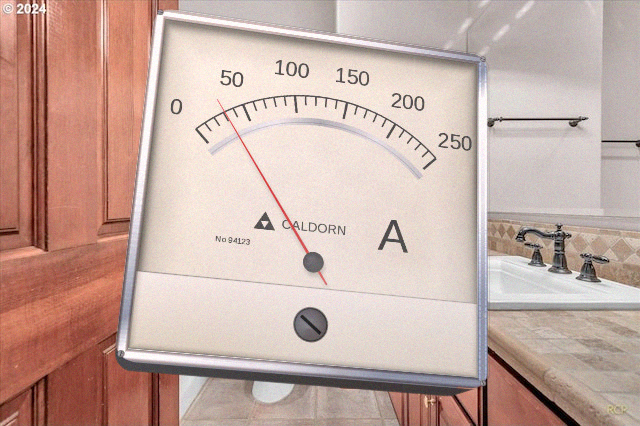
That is **30** A
